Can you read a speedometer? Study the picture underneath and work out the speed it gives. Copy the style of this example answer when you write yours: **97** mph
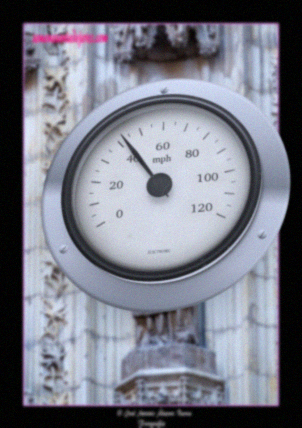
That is **42.5** mph
